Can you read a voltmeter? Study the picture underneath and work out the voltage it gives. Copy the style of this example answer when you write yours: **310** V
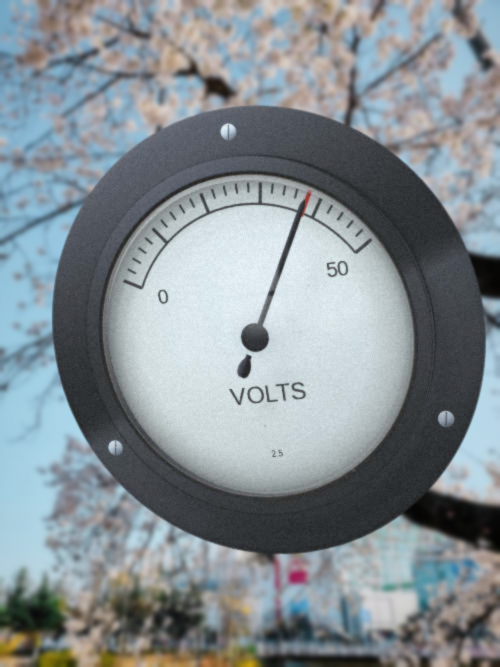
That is **38** V
